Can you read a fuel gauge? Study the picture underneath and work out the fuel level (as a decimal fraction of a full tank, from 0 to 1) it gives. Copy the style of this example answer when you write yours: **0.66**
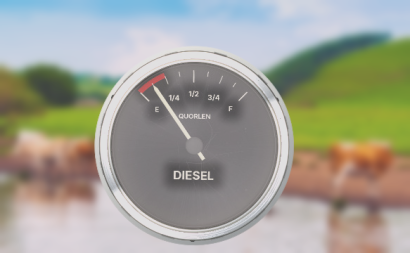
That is **0.125**
